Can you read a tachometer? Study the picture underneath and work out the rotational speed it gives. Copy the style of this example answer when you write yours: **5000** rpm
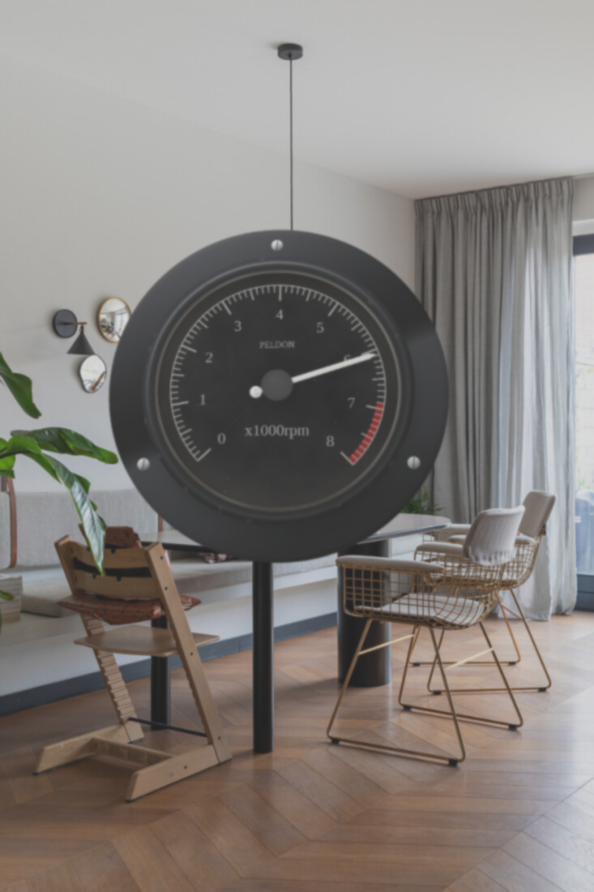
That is **6100** rpm
